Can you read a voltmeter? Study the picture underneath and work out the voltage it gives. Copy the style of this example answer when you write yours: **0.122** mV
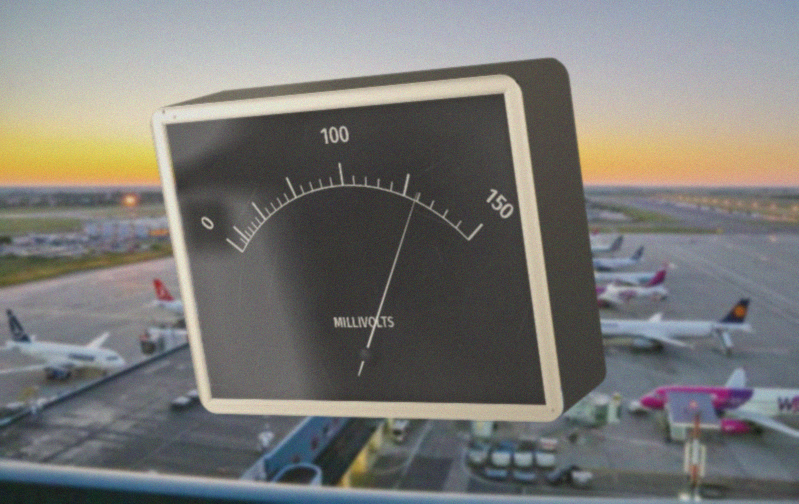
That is **130** mV
